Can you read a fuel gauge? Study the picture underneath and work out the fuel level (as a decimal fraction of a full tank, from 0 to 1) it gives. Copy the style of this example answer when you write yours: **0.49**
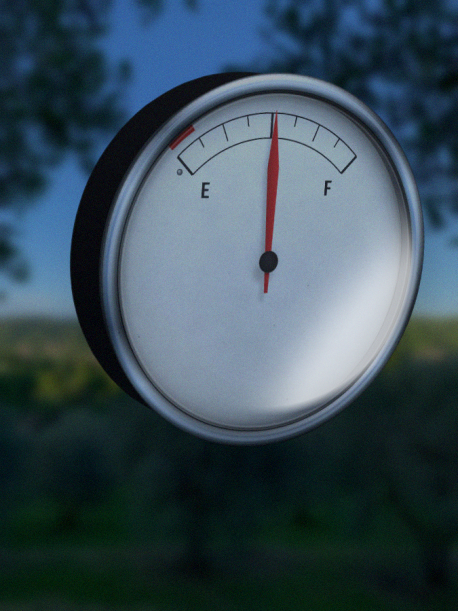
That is **0.5**
